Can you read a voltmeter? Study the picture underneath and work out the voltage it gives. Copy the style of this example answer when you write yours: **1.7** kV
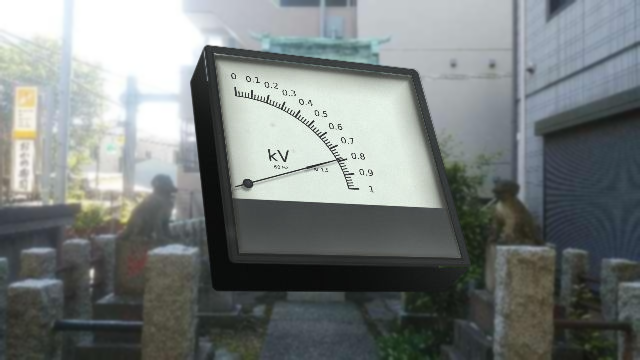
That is **0.8** kV
